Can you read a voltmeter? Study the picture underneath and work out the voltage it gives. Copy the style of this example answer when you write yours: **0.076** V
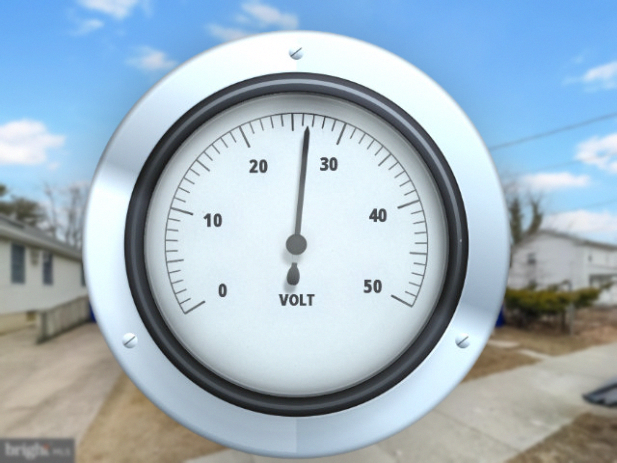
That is **26.5** V
